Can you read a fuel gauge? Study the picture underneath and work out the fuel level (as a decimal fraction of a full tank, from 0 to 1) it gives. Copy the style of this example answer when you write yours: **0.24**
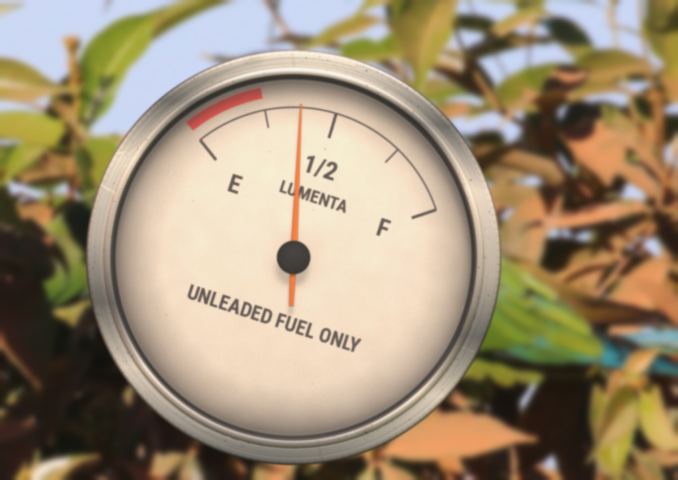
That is **0.375**
